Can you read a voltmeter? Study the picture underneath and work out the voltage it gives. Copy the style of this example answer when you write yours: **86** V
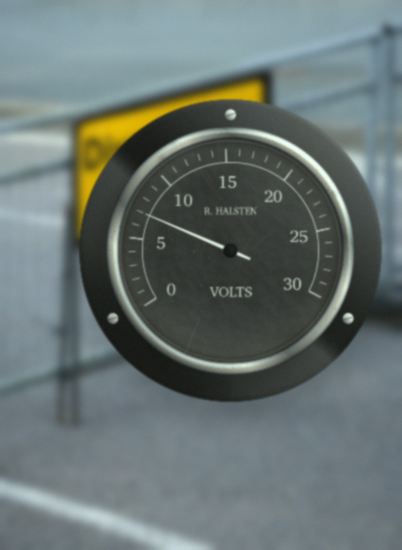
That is **7** V
